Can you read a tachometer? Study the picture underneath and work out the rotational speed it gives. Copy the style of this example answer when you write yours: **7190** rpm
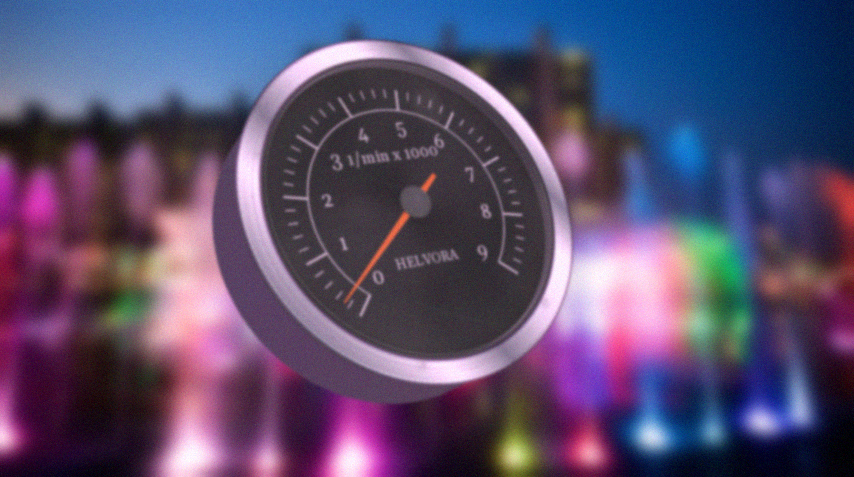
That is **300** rpm
